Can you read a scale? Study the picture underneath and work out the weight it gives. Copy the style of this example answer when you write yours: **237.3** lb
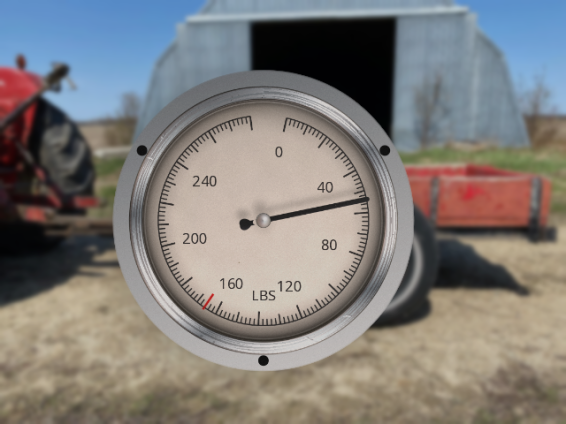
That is **54** lb
